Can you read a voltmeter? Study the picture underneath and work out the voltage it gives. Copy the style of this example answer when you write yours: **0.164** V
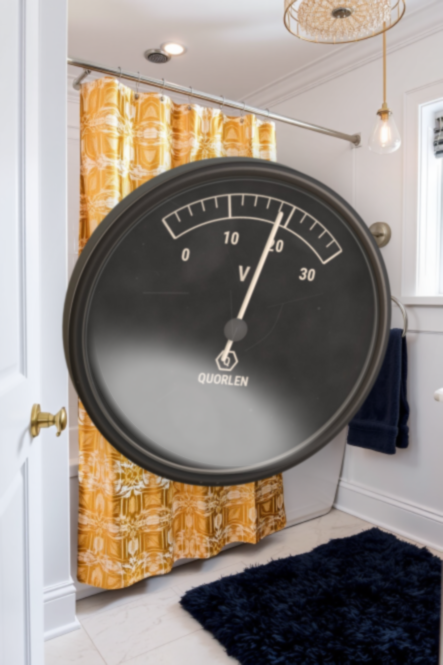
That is **18** V
